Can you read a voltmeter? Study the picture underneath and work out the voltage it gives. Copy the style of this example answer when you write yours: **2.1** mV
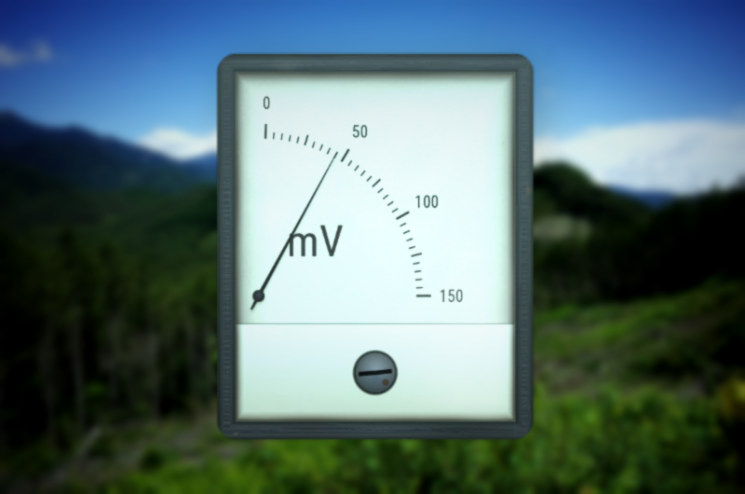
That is **45** mV
